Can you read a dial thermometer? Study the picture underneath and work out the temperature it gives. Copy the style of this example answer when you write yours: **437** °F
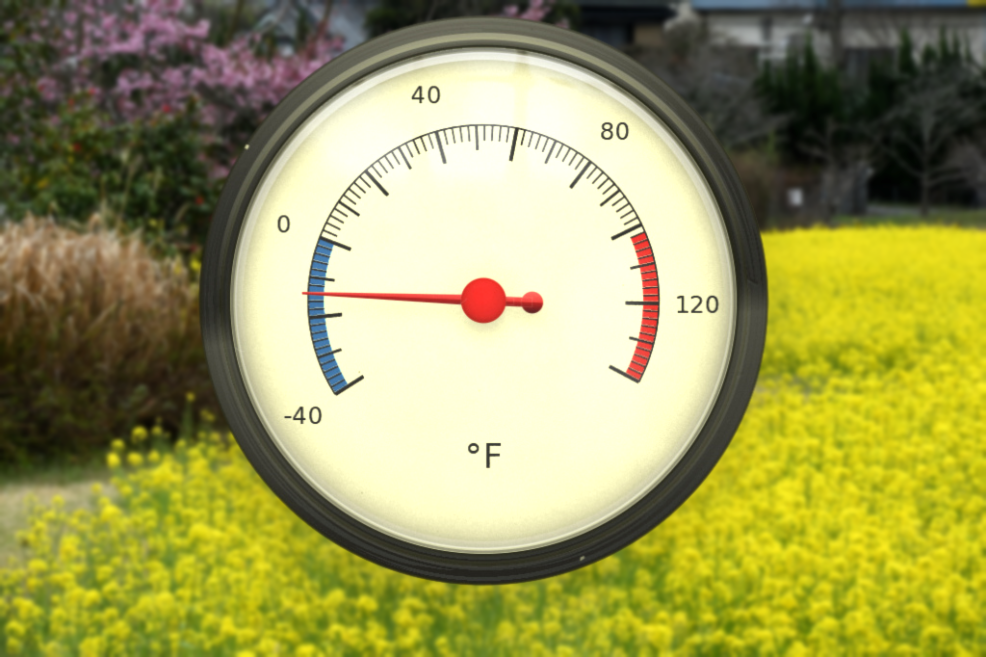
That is **-14** °F
